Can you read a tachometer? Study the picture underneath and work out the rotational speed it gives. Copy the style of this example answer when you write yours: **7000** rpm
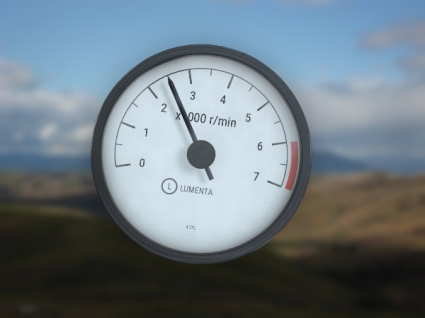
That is **2500** rpm
